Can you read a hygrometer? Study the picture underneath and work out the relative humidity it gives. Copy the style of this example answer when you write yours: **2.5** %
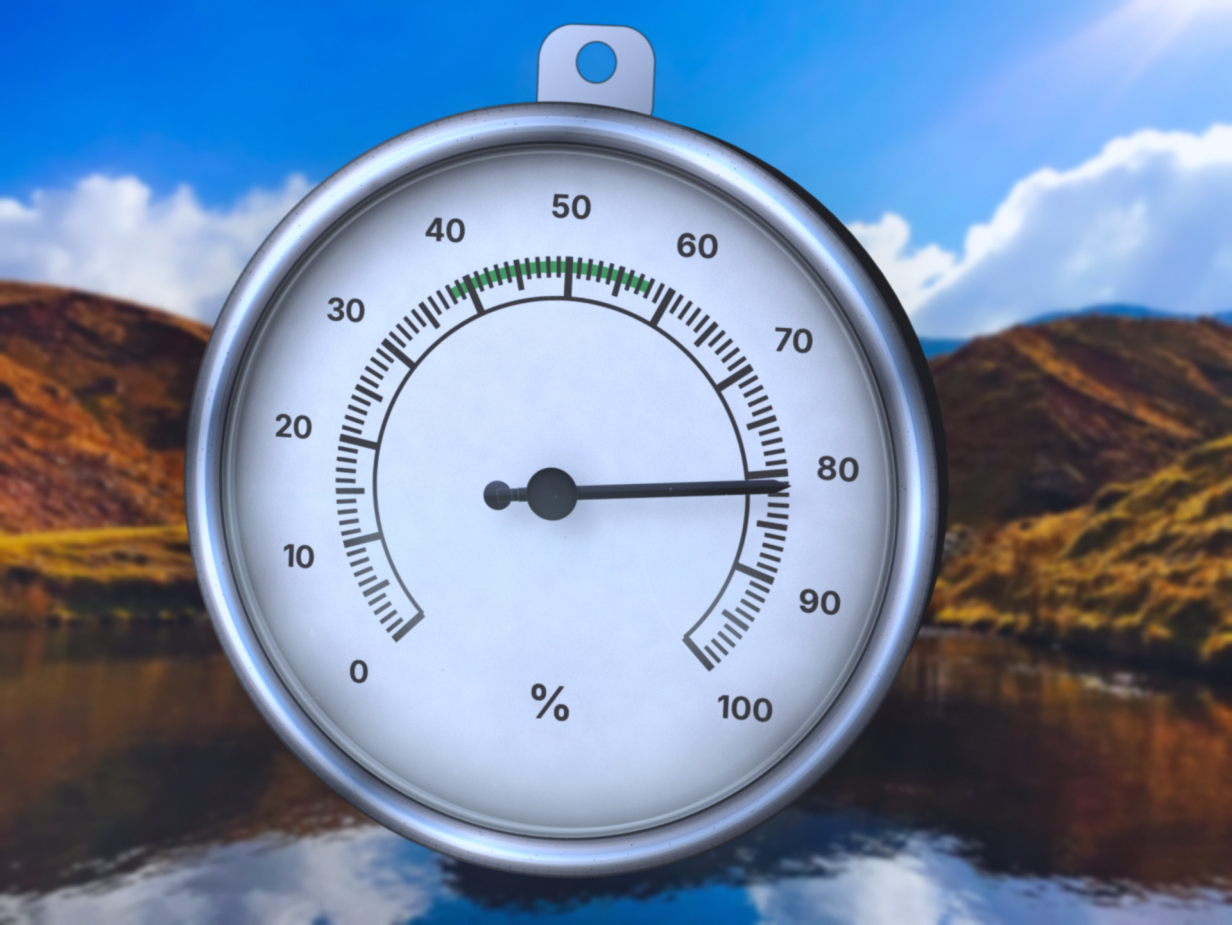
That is **81** %
